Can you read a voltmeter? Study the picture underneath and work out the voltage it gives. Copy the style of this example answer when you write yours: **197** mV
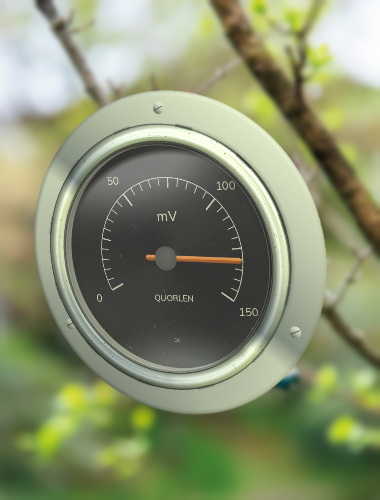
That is **130** mV
